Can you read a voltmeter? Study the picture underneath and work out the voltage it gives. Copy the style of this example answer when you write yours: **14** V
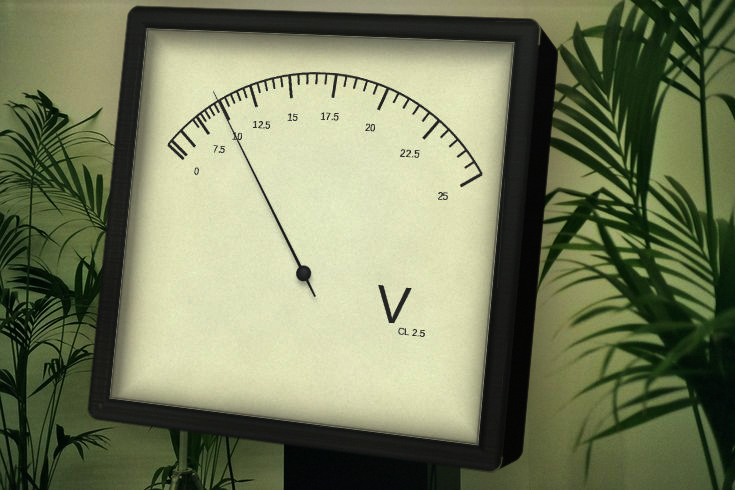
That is **10** V
